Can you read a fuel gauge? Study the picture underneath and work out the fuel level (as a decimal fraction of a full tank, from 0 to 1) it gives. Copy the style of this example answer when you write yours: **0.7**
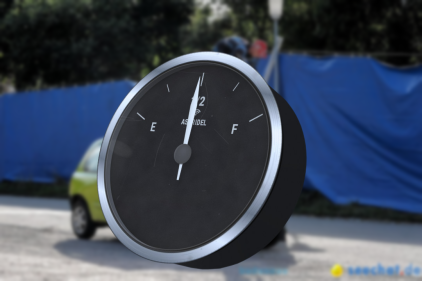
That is **0.5**
